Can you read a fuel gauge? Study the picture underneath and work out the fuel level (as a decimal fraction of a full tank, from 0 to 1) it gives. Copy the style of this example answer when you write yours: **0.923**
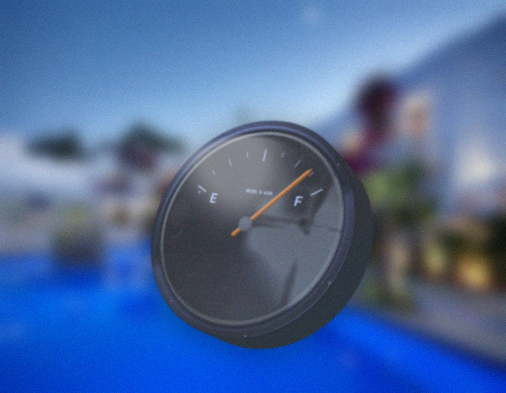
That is **0.875**
